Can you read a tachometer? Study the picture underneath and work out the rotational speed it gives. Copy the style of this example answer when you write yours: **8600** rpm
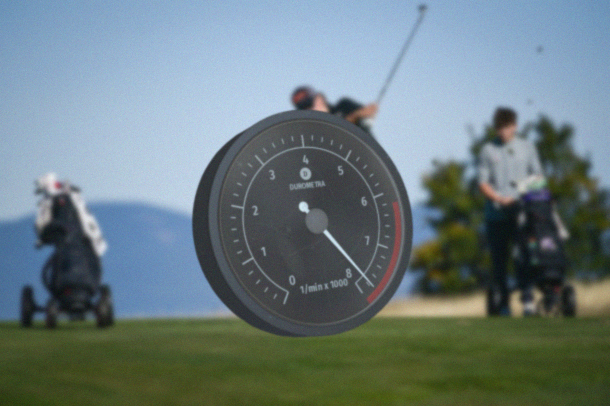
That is **7800** rpm
